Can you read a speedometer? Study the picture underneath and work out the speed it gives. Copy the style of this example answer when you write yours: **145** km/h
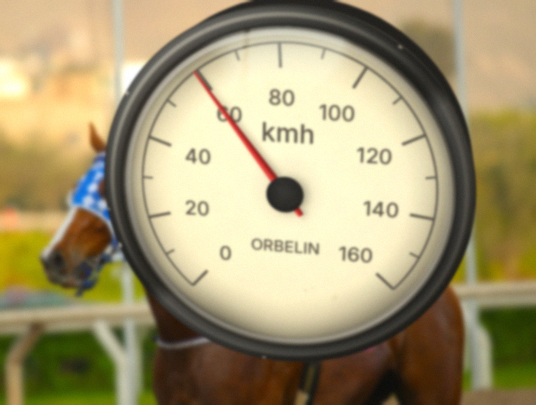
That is **60** km/h
